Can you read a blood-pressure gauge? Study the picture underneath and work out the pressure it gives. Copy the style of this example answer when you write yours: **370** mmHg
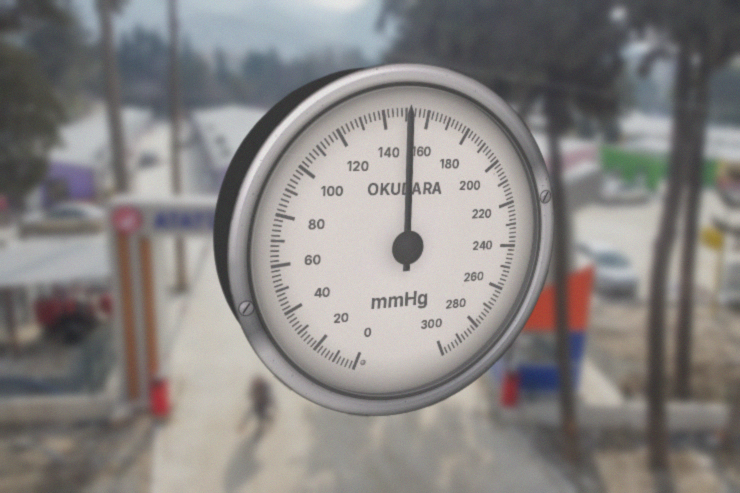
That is **150** mmHg
